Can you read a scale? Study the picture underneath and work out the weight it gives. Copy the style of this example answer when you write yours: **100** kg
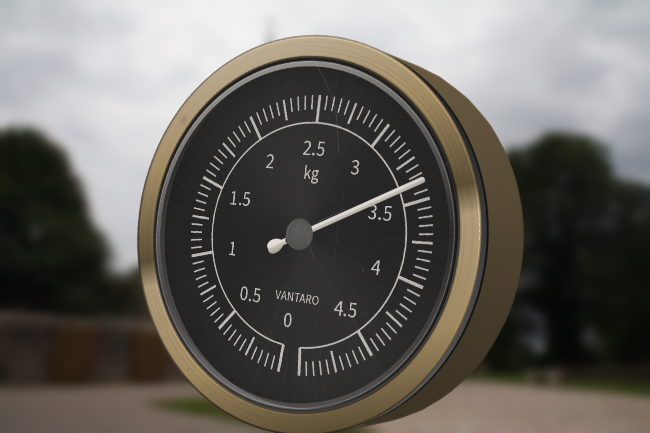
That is **3.4** kg
